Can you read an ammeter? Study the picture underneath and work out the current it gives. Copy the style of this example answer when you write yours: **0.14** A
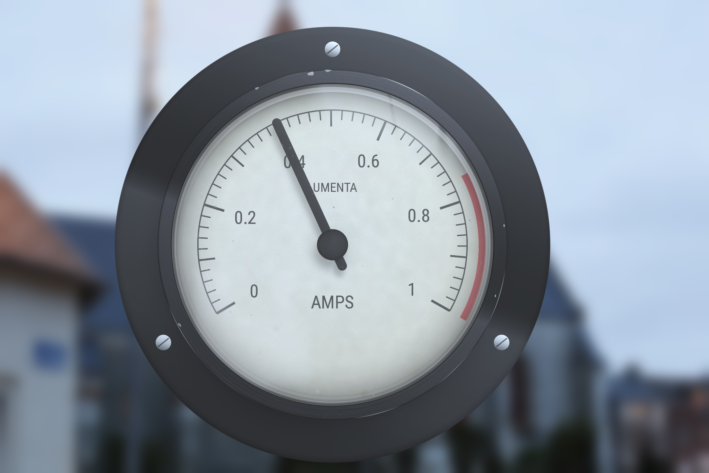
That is **0.4** A
